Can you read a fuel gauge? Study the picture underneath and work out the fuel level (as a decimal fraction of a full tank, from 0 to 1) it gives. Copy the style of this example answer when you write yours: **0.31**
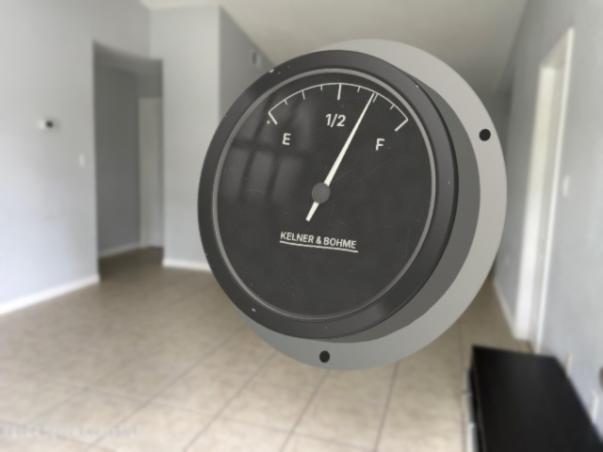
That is **0.75**
